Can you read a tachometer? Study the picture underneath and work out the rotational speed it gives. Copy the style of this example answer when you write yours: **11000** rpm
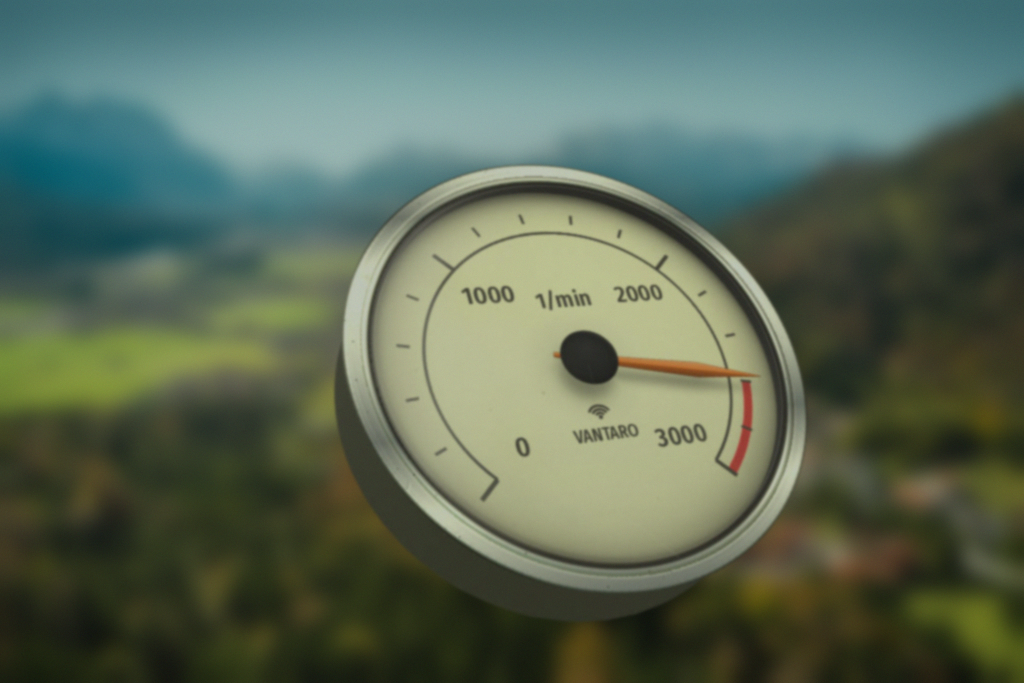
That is **2600** rpm
